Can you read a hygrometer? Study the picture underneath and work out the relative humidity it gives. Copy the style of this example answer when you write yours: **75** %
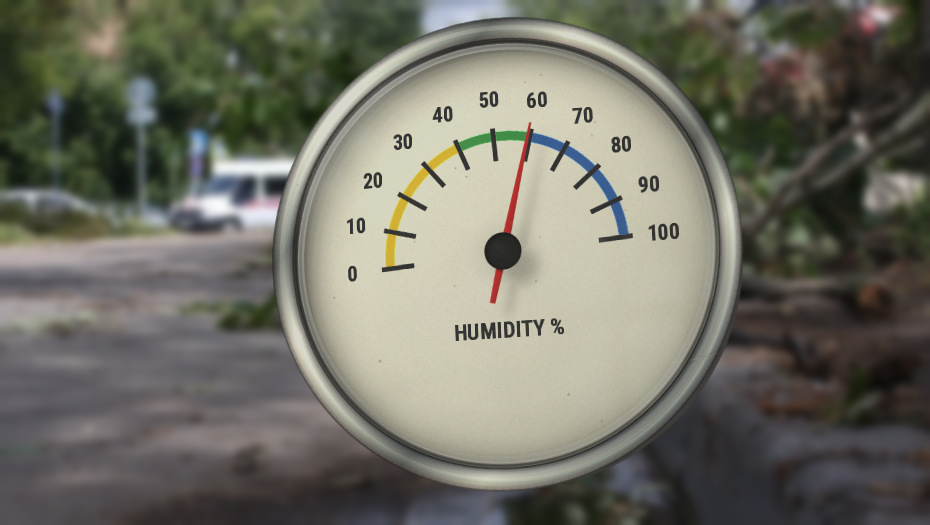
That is **60** %
